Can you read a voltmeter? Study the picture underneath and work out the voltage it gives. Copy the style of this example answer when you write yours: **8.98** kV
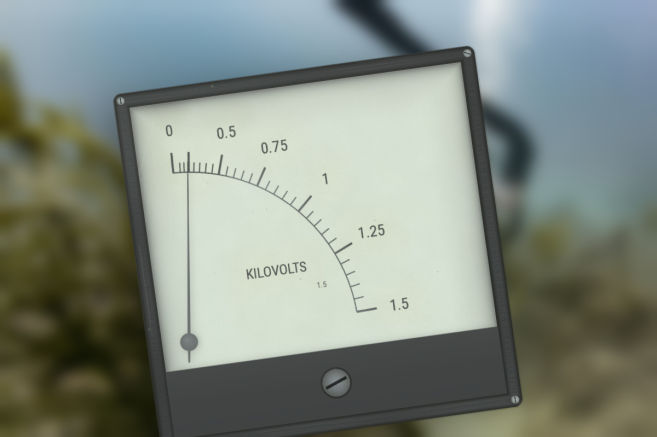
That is **0.25** kV
